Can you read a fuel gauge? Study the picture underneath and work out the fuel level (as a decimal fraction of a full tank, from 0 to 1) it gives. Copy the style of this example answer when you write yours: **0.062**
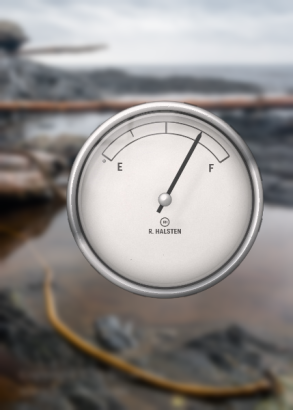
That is **0.75**
